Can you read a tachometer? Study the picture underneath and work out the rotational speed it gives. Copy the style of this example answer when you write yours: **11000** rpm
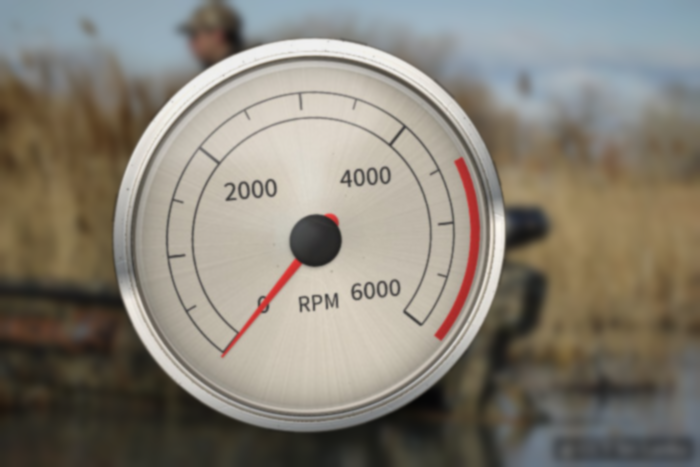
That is **0** rpm
